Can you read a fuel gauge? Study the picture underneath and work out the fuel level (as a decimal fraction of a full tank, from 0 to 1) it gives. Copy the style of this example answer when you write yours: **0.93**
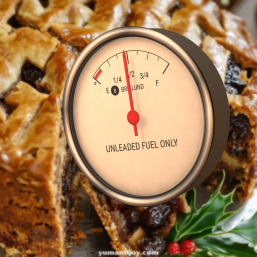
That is **0.5**
